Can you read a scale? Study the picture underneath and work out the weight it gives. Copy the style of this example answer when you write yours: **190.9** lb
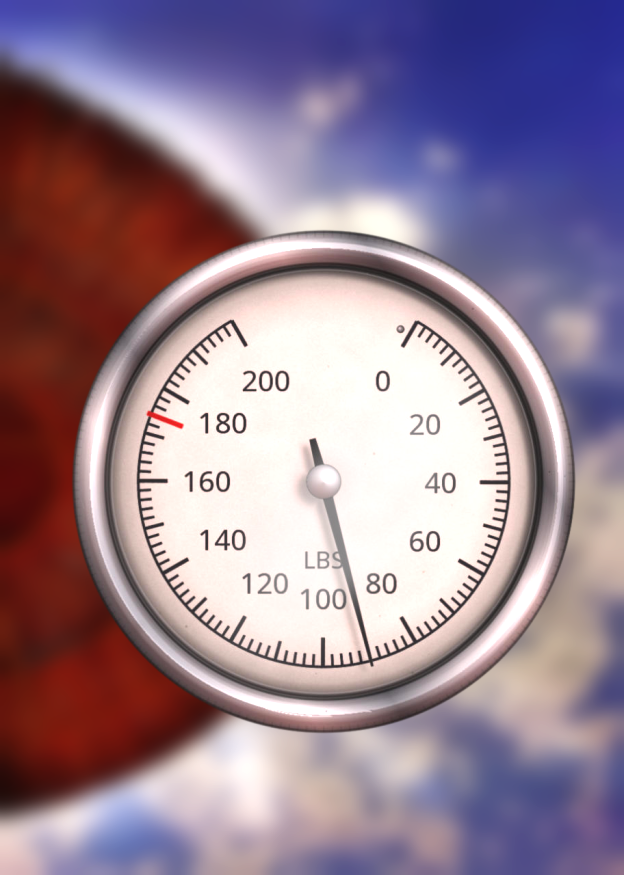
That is **90** lb
